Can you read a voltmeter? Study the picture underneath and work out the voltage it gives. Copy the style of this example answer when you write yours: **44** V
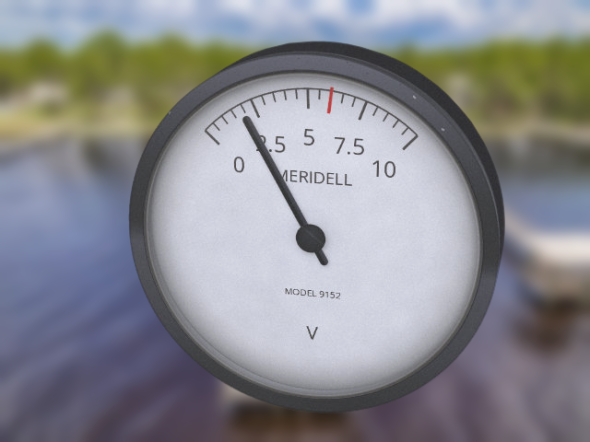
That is **2** V
